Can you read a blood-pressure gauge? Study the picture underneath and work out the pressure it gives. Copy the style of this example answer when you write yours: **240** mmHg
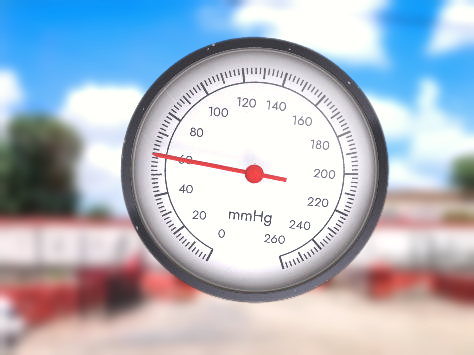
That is **60** mmHg
